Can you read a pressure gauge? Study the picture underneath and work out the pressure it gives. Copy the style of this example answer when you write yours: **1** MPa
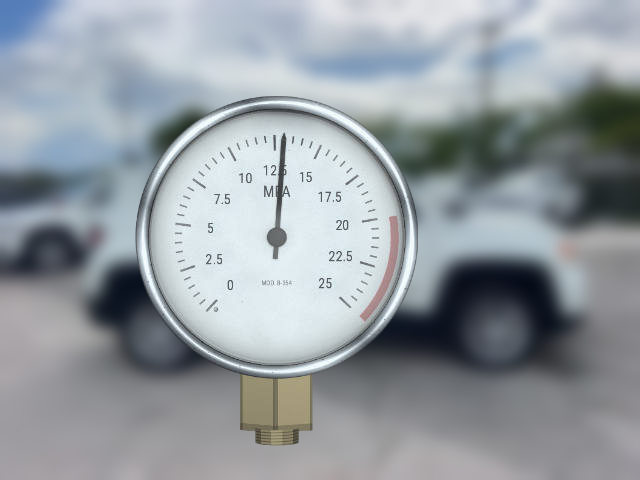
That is **13** MPa
